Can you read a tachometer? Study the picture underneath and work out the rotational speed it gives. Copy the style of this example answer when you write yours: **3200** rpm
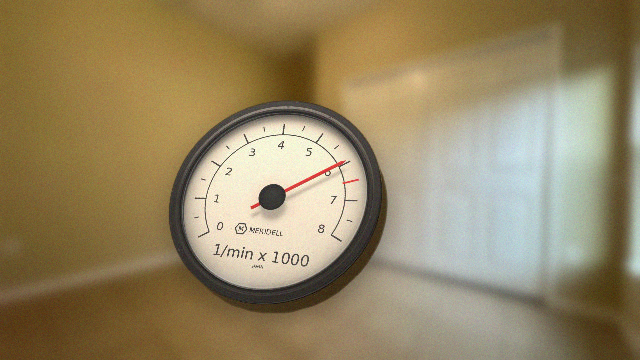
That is **6000** rpm
